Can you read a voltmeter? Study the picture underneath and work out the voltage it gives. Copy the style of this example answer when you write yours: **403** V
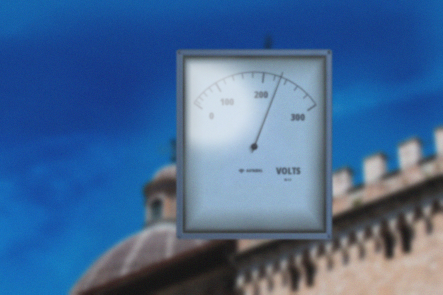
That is **230** V
